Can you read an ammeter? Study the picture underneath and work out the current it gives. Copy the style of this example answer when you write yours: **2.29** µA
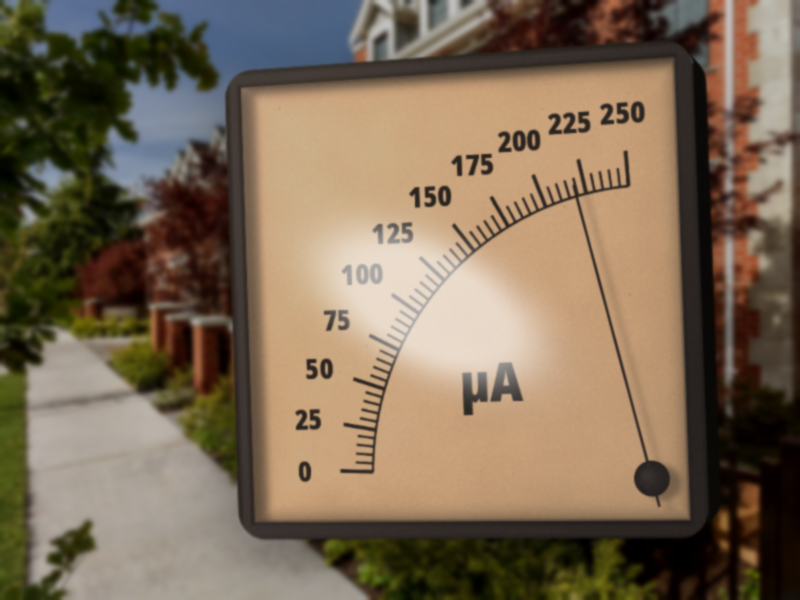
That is **220** µA
